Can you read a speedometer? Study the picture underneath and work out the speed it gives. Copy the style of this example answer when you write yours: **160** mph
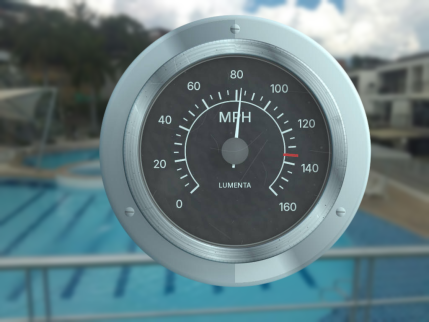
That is **82.5** mph
